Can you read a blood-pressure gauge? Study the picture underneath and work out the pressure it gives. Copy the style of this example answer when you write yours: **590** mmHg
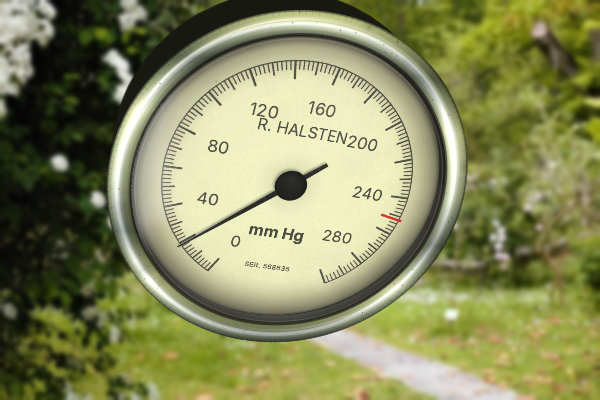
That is **20** mmHg
